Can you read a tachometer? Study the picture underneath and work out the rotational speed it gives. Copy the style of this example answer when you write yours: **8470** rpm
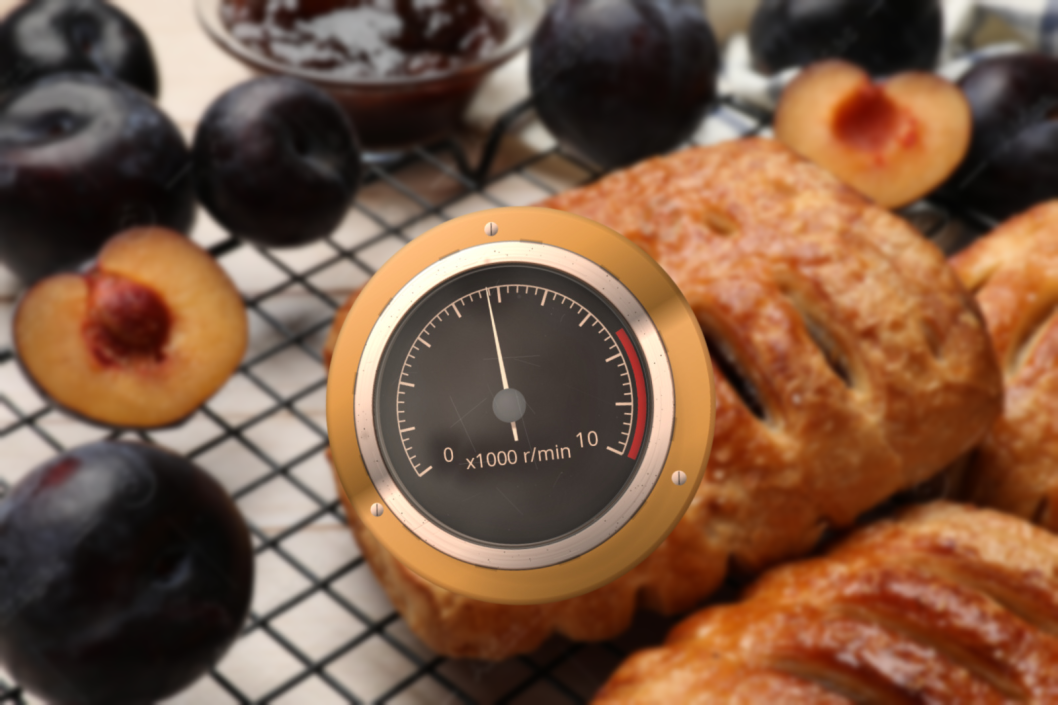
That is **4800** rpm
